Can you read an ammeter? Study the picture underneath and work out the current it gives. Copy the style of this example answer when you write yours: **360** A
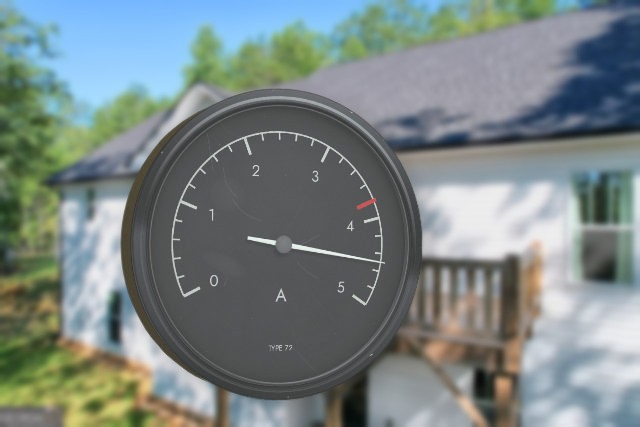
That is **4.5** A
